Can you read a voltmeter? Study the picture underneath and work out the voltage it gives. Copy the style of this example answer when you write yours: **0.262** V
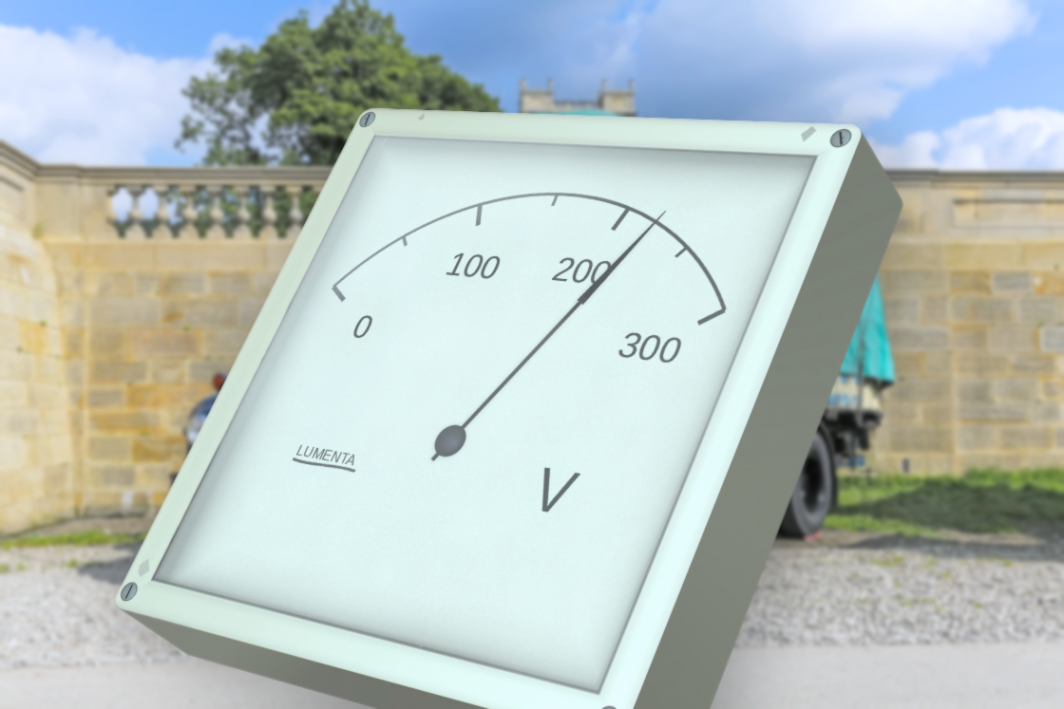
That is **225** V
